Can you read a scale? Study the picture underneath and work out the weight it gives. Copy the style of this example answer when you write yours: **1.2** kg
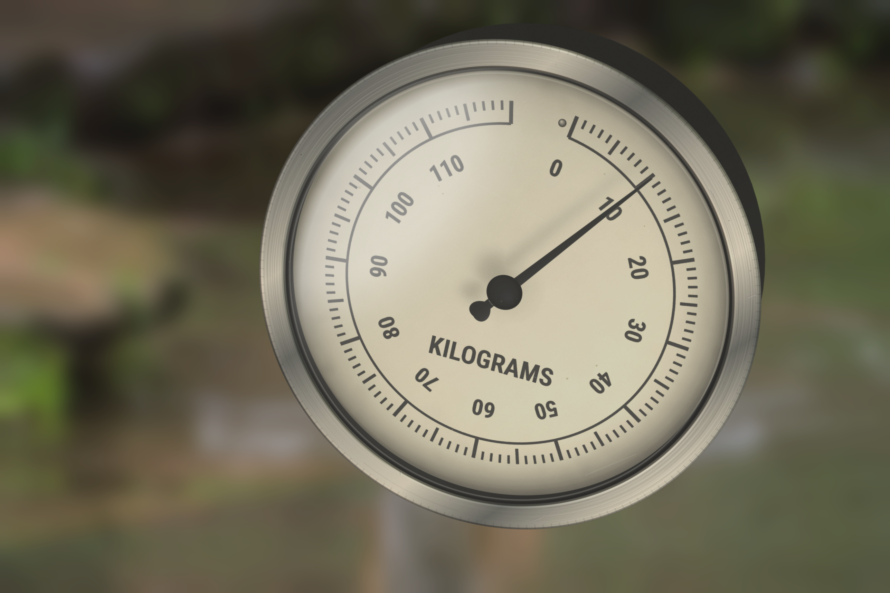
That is **10** kg
